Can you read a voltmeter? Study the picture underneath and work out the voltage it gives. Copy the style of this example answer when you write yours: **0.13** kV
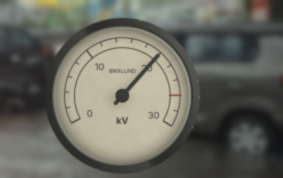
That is **20** kV
